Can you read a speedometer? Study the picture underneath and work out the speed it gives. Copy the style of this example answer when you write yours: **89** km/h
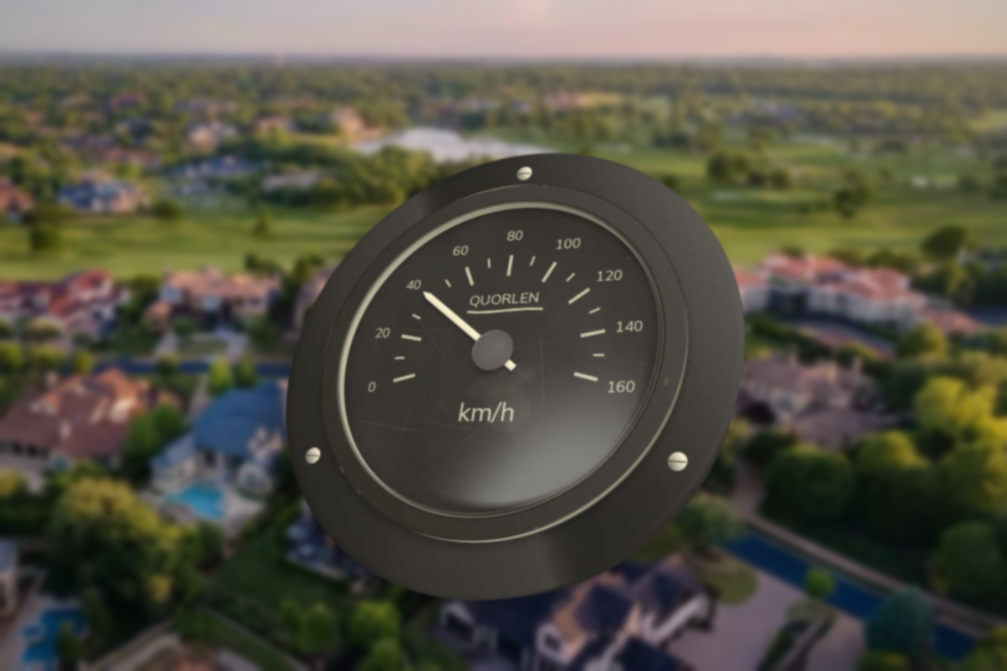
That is **40** km/h
